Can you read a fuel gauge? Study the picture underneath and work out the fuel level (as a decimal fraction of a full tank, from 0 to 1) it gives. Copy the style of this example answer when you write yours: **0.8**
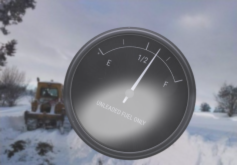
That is **0.625**
